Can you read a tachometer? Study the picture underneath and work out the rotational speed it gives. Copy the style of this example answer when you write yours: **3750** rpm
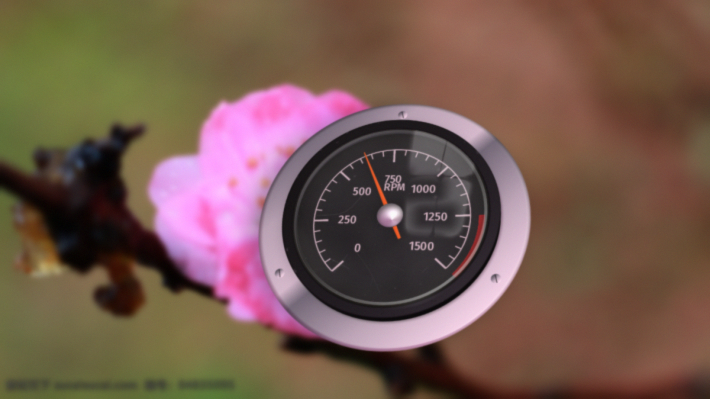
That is **625** rpm
